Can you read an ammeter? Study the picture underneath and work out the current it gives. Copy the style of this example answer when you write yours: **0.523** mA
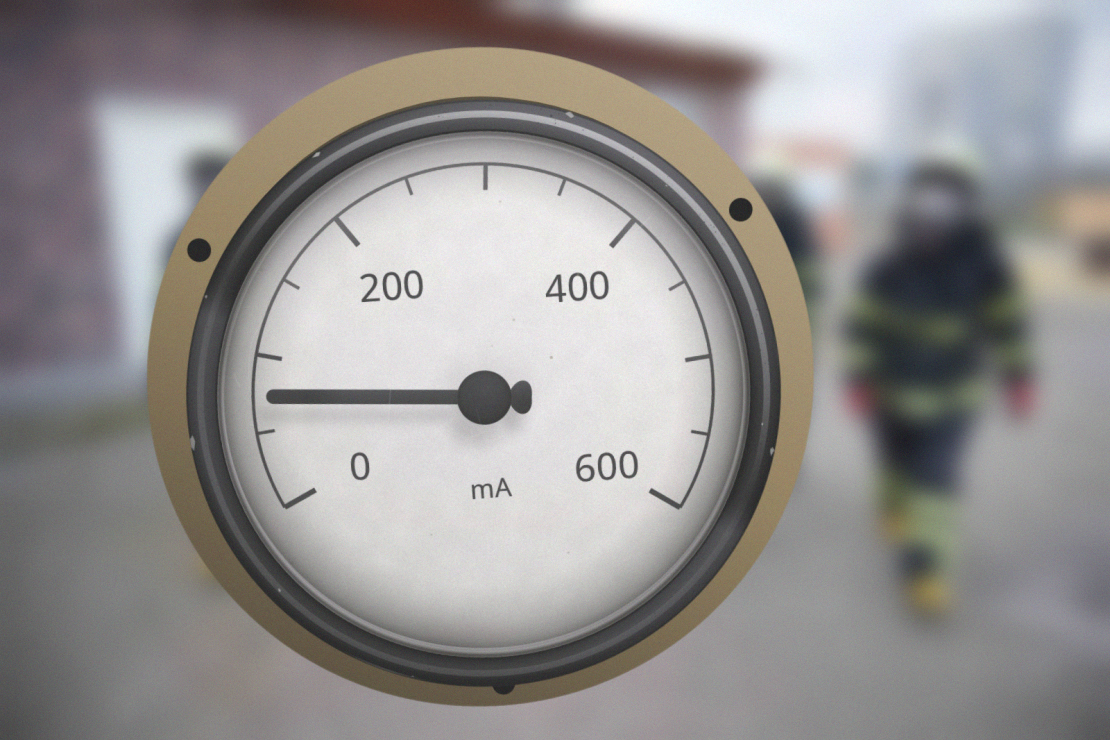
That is **75** mA
